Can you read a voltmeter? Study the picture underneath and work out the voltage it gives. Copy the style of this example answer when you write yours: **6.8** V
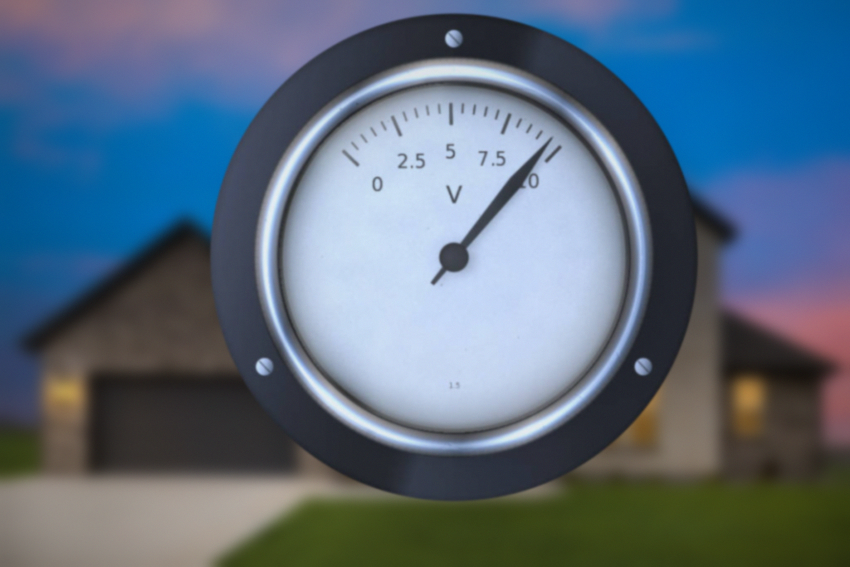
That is **9.5** V
